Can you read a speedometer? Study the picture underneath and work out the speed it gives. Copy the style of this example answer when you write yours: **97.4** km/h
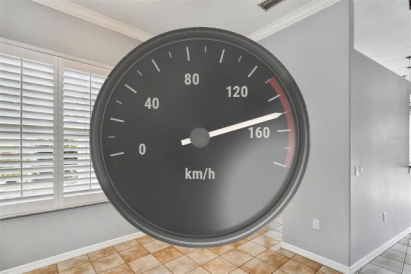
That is **150** km/h
